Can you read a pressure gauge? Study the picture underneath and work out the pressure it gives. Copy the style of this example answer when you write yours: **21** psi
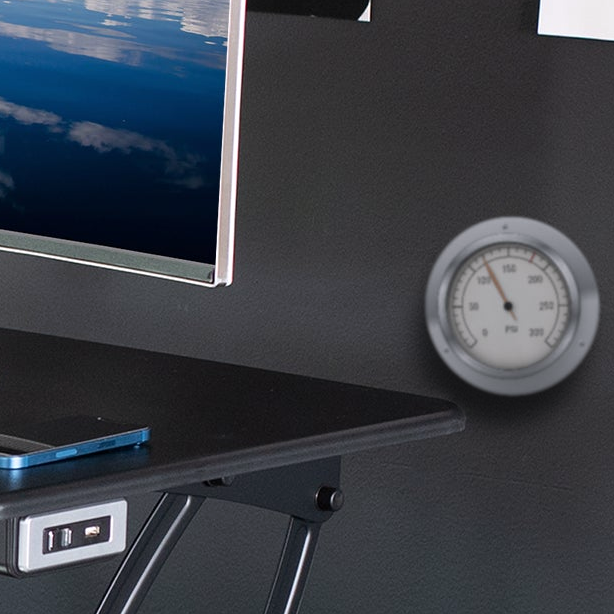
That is **120** psi
